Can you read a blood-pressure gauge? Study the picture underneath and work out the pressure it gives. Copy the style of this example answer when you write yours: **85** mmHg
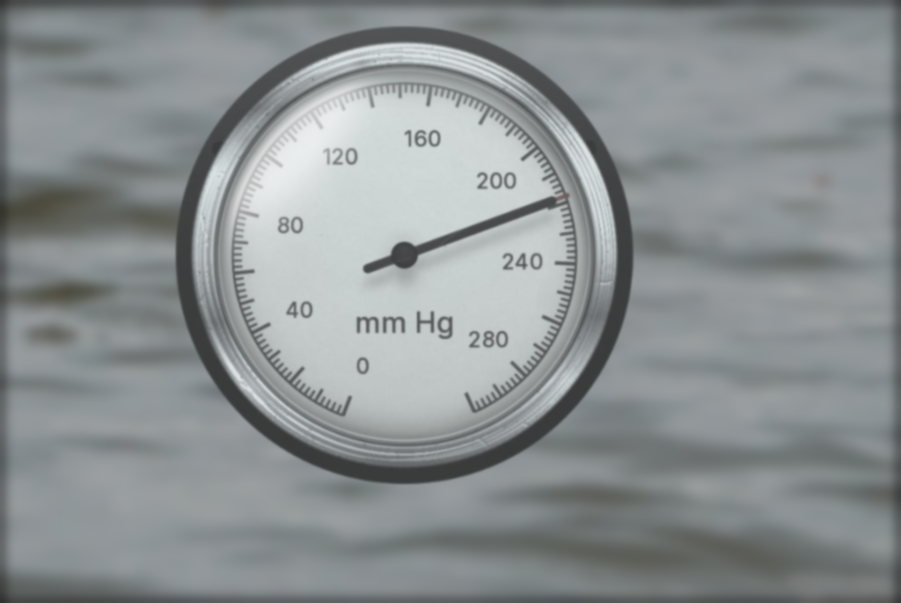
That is **218** mmHg
